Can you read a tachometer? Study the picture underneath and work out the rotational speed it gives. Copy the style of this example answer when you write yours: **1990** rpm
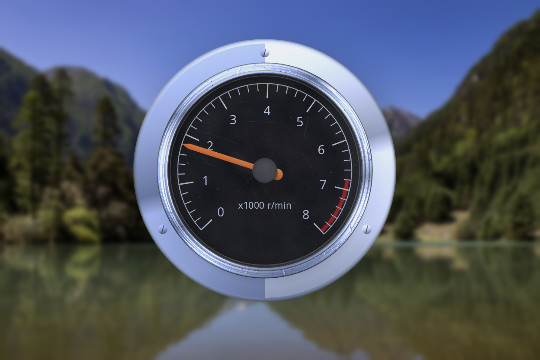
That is **1800** rpm
